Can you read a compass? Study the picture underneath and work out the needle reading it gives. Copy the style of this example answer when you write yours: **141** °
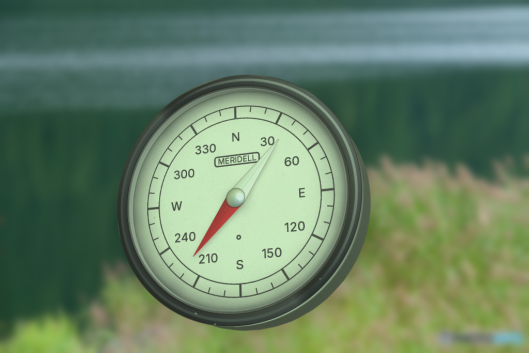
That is **220** °
